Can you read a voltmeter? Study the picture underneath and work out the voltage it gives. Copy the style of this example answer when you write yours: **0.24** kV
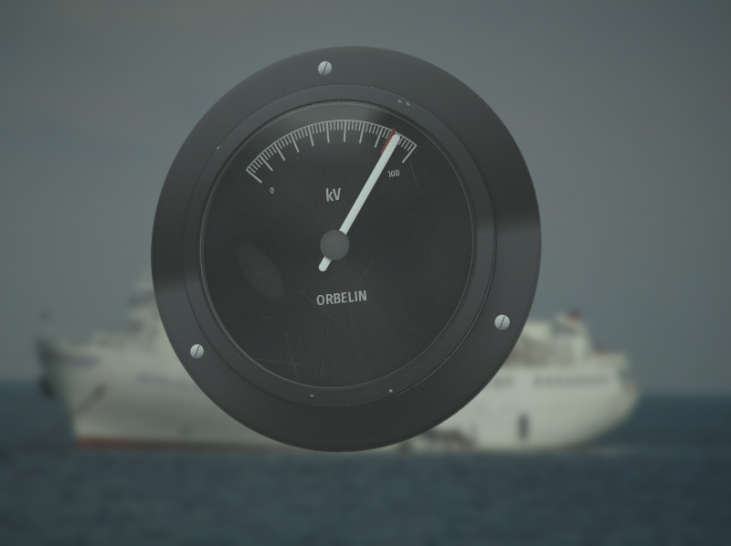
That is **90** kV
